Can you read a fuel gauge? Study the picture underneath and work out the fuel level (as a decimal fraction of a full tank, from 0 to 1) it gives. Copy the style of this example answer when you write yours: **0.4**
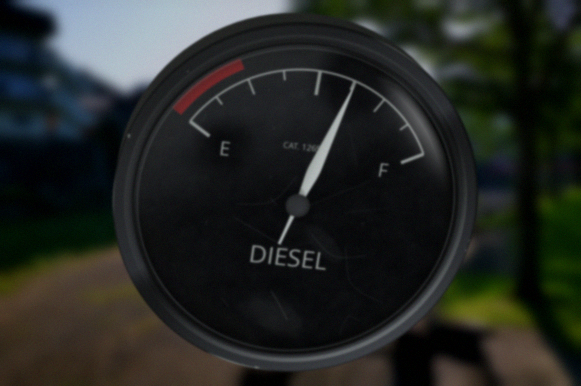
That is **0.625**
